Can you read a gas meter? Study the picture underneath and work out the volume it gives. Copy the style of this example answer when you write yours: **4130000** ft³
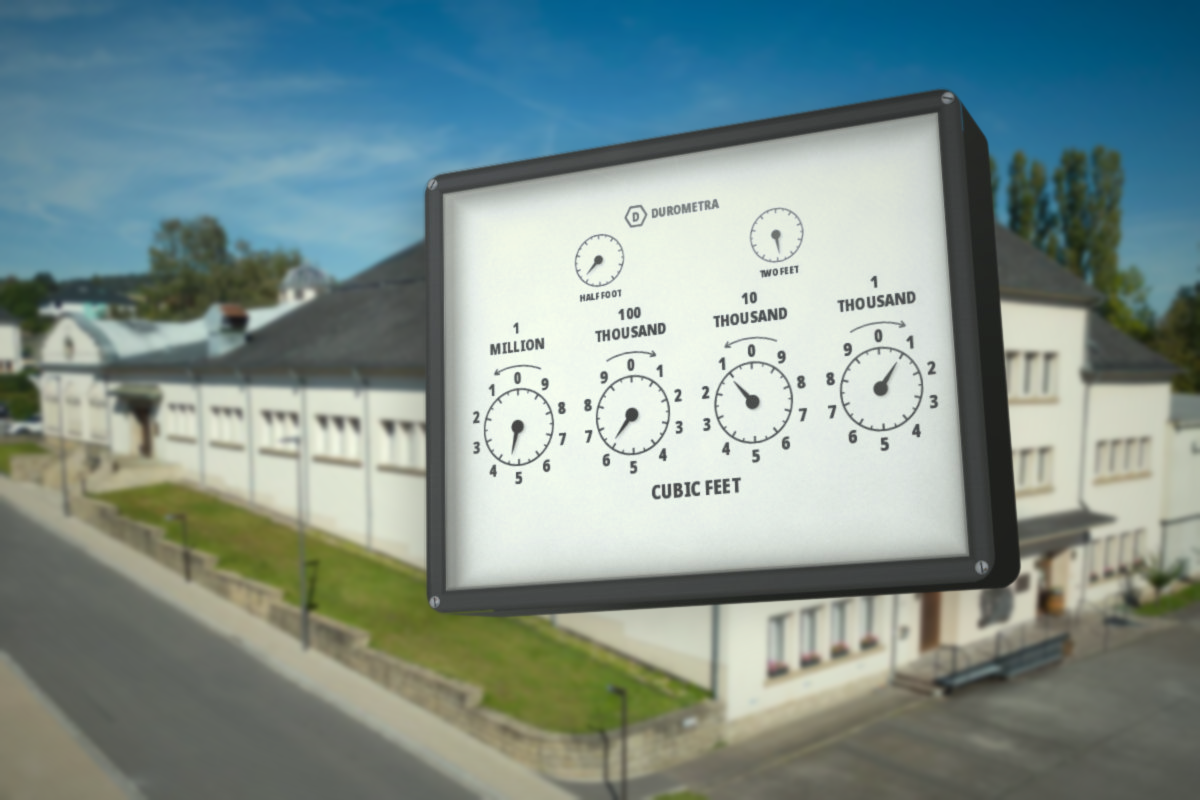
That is **461100** ft³
